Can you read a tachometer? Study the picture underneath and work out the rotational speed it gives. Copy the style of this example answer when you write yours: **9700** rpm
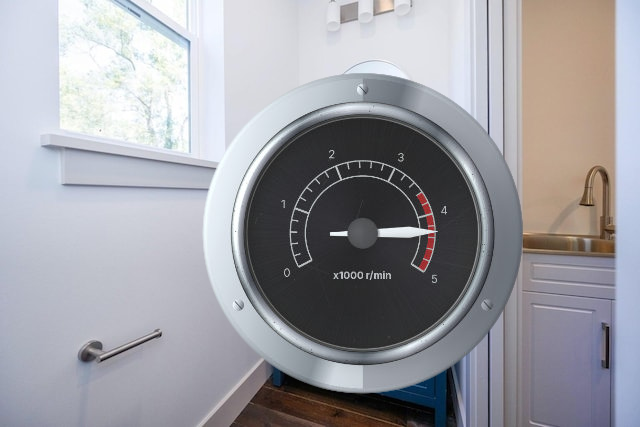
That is **4300** rpm
